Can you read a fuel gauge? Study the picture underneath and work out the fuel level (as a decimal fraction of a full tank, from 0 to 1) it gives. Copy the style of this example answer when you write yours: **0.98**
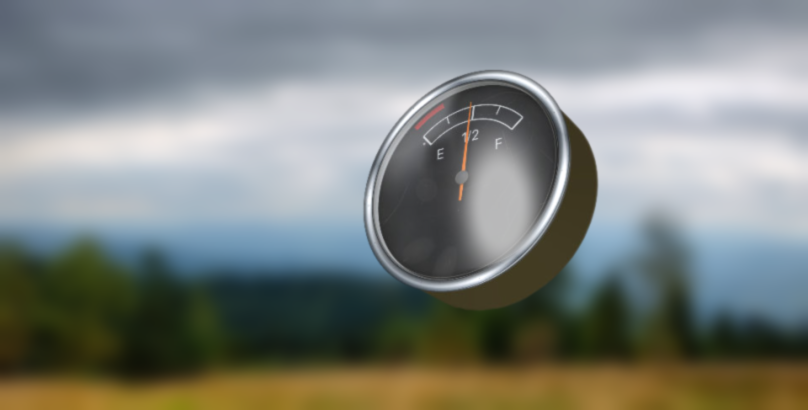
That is **0.5**
